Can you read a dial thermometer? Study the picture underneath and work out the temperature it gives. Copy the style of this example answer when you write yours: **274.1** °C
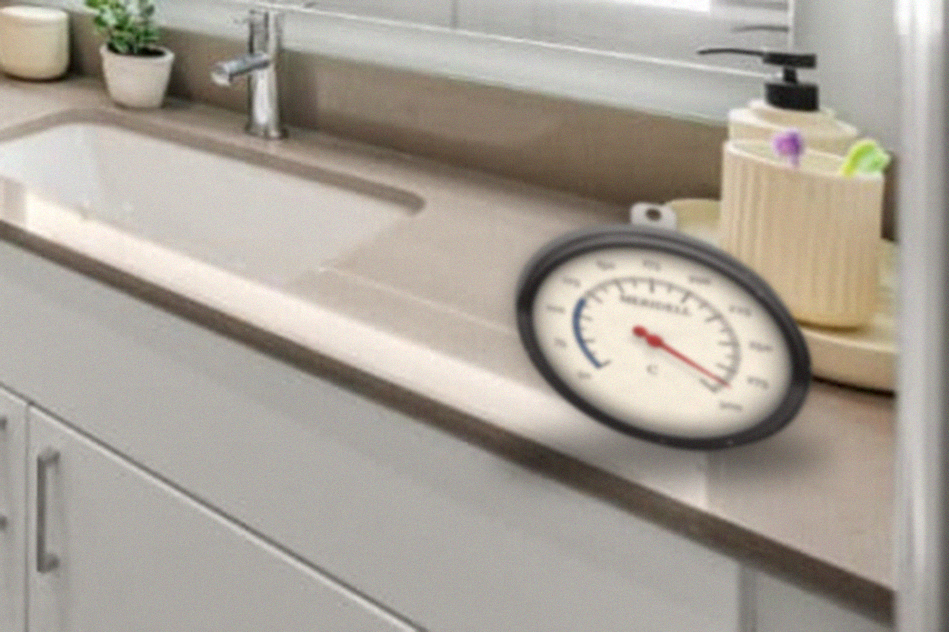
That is **287.5** °C
